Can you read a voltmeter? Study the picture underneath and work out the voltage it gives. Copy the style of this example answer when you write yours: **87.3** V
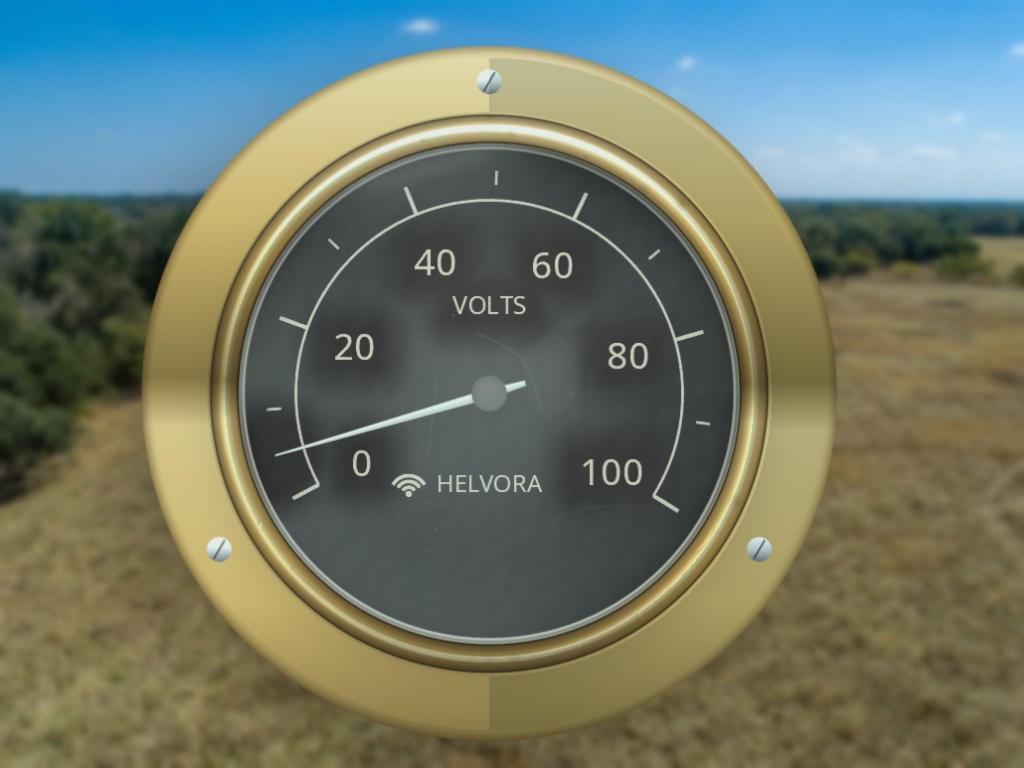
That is **5** V
